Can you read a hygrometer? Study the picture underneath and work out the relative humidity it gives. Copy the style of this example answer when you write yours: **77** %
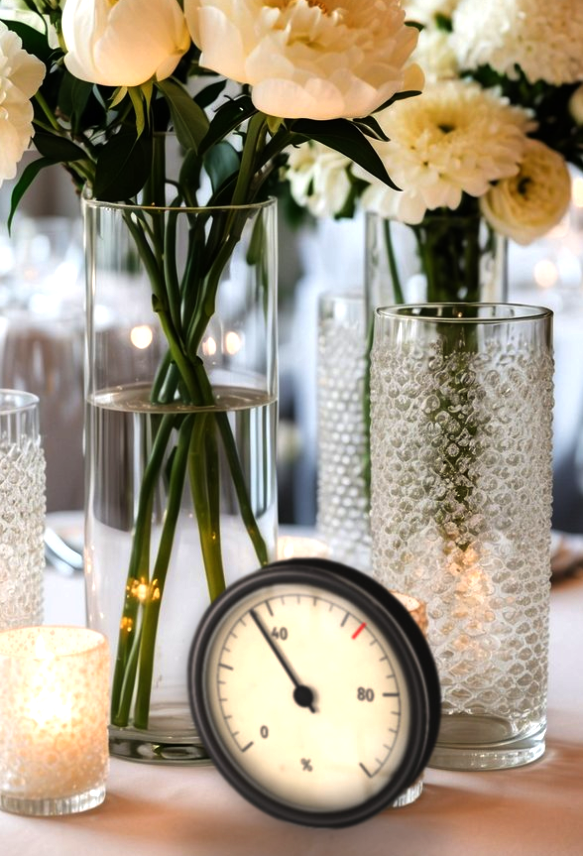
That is **36** %
